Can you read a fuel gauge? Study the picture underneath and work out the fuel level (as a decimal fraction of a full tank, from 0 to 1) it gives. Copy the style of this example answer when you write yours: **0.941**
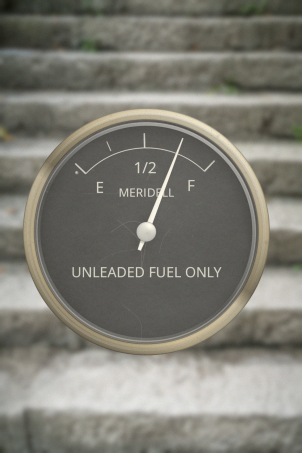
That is **0.75**
